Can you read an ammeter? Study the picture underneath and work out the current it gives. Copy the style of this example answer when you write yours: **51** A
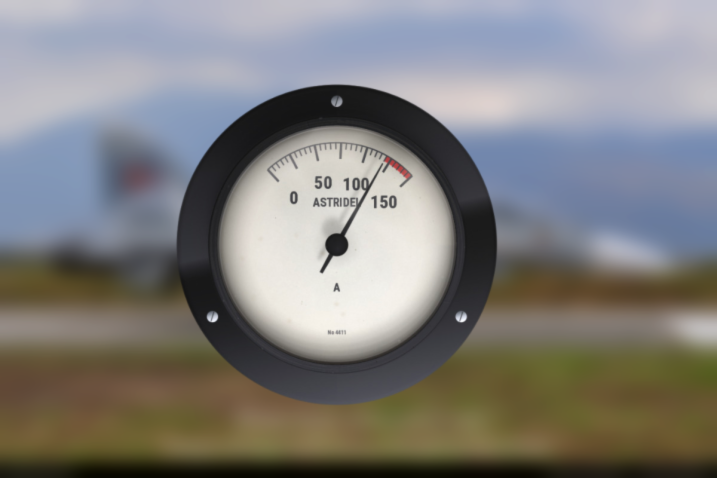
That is **120** A
